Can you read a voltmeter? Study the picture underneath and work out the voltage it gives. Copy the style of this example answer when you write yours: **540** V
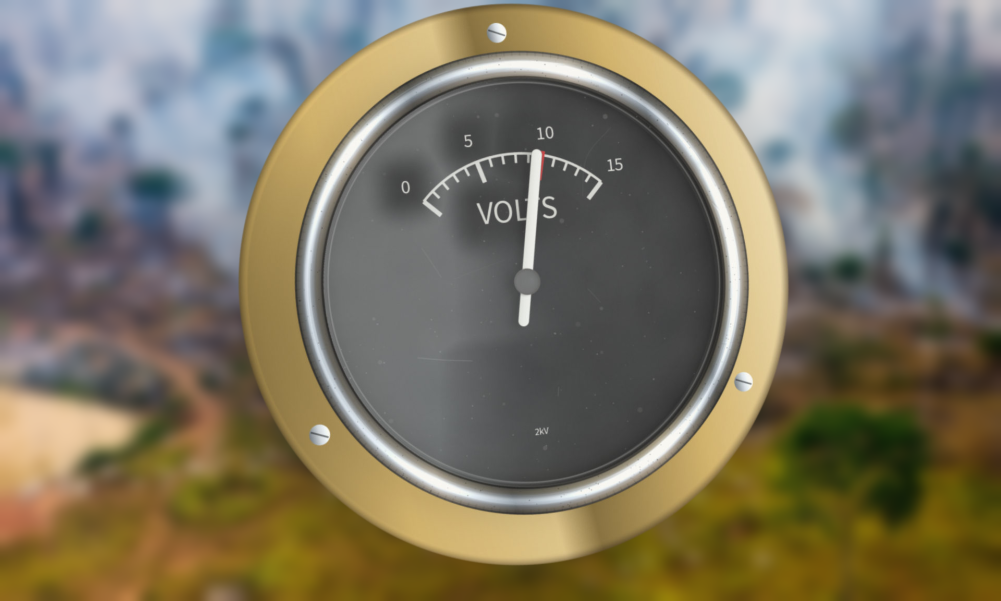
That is **9.5** V
